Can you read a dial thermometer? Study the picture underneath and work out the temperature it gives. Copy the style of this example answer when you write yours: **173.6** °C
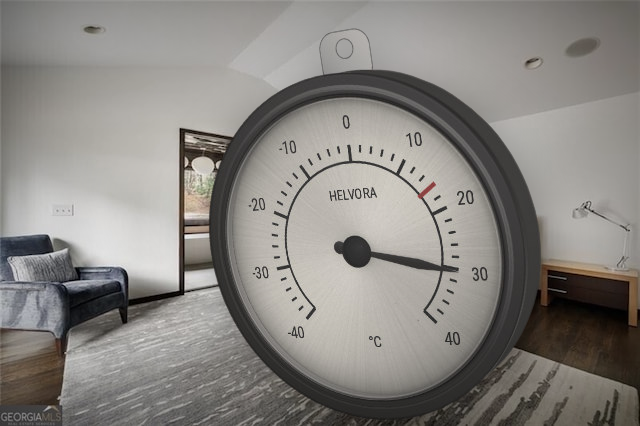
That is **30** °C
